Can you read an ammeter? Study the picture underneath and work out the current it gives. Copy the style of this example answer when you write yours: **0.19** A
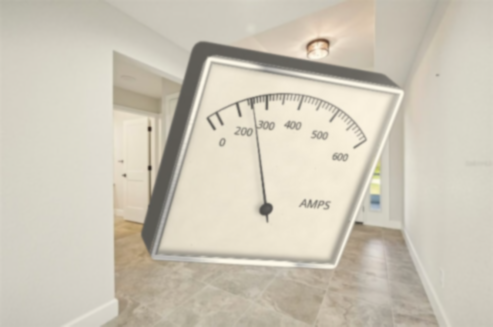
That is **250** A
